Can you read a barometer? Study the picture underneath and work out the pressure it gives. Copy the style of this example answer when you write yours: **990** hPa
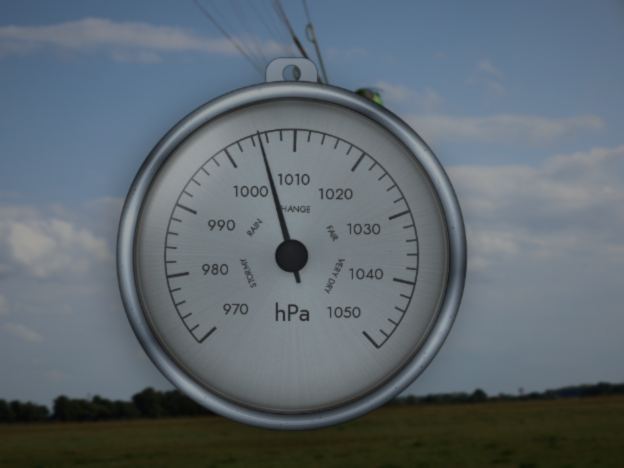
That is **1005** hPa
